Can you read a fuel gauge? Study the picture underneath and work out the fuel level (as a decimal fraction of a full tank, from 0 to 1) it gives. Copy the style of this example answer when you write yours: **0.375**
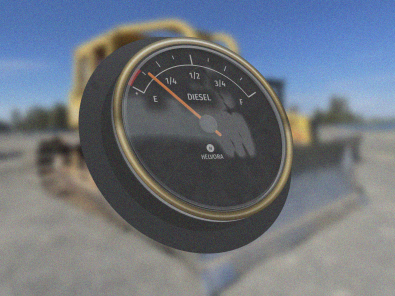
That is **0.125**
